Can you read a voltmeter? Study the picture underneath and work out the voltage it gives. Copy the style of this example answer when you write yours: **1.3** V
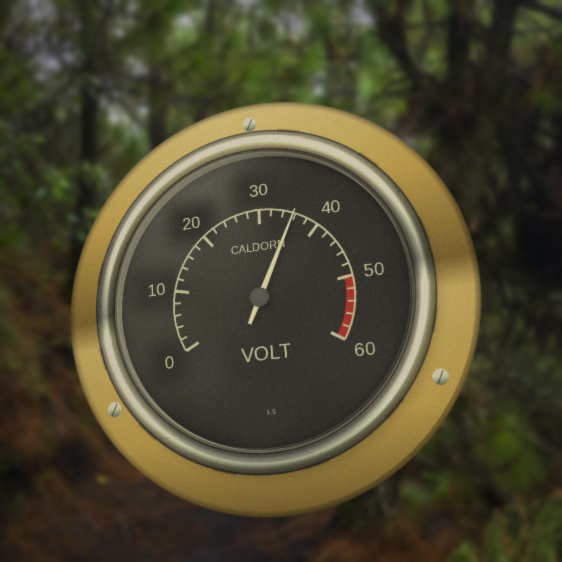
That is **36** V
